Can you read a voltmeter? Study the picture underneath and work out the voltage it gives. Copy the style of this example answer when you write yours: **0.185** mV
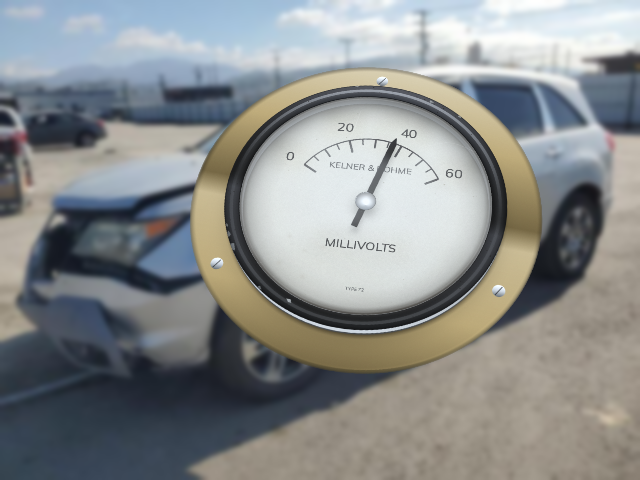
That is **37.5** mV
